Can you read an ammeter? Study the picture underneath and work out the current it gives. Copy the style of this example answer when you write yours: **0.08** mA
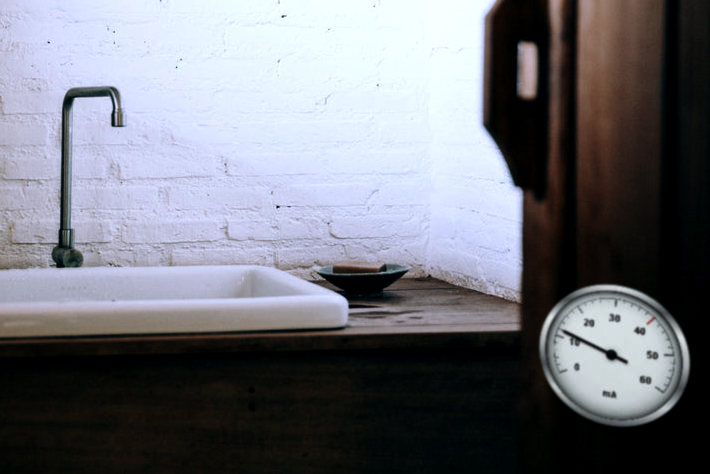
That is **12** mA
